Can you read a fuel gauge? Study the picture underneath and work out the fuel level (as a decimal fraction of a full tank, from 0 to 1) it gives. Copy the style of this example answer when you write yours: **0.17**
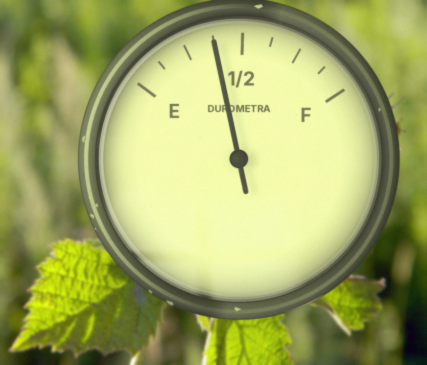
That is **0.375**
